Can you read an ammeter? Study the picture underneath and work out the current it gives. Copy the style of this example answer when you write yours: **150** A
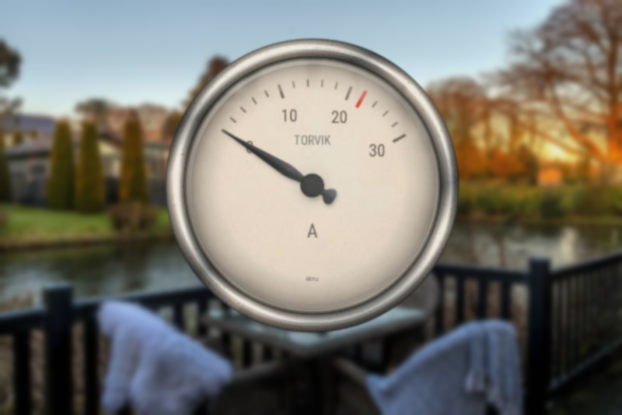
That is **0** A
